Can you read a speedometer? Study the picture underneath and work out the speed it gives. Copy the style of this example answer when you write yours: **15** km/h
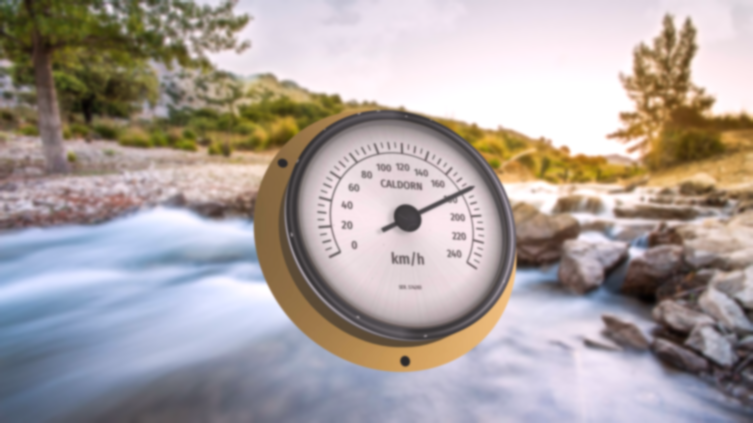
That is **180** km/h
